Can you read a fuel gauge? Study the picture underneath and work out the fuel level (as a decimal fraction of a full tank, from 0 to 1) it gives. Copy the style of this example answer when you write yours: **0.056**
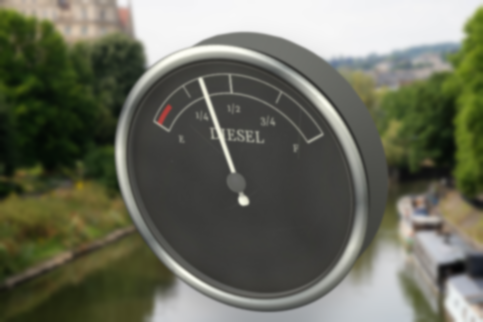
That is **0.375**
